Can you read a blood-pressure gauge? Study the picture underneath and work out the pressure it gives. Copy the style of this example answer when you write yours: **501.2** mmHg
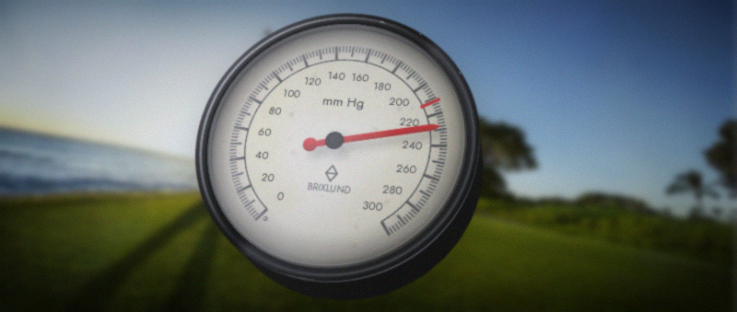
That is **230** mmHg
